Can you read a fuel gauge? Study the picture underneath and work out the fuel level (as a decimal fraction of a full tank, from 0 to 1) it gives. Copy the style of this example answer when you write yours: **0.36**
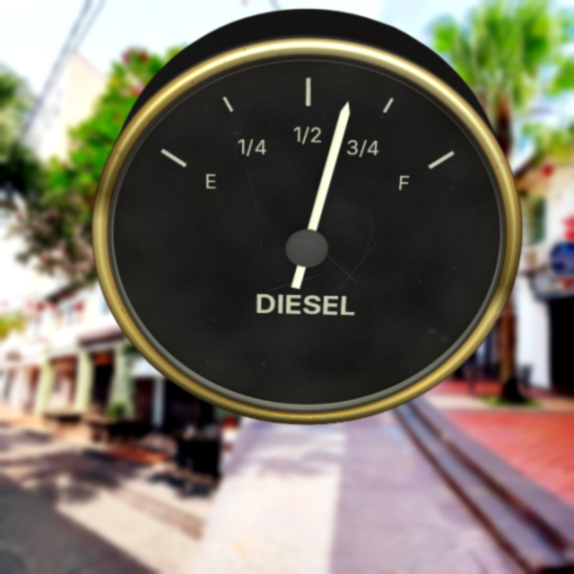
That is **0.625**
